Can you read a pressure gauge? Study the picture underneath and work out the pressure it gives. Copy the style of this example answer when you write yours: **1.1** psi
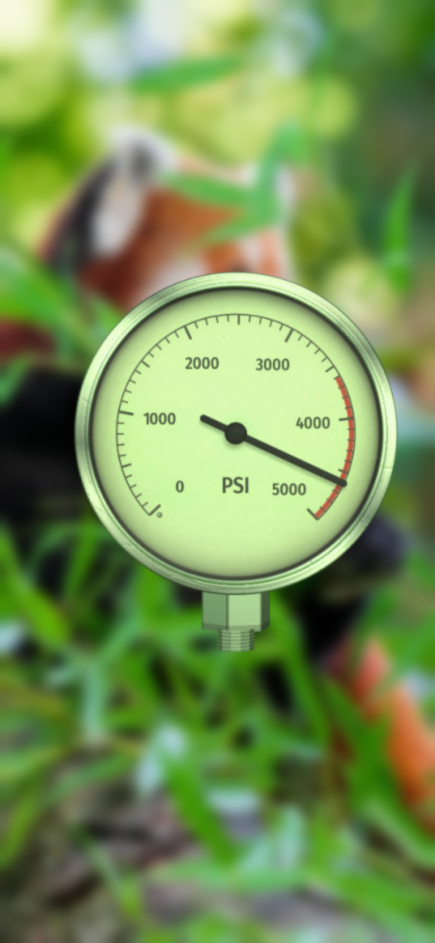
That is **4600** psi
